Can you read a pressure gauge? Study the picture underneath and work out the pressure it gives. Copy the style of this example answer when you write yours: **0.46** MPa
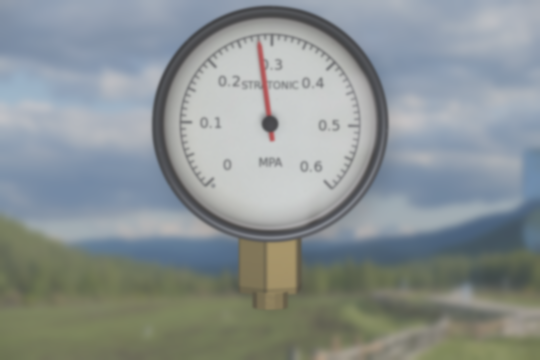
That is **0.28** MPa
